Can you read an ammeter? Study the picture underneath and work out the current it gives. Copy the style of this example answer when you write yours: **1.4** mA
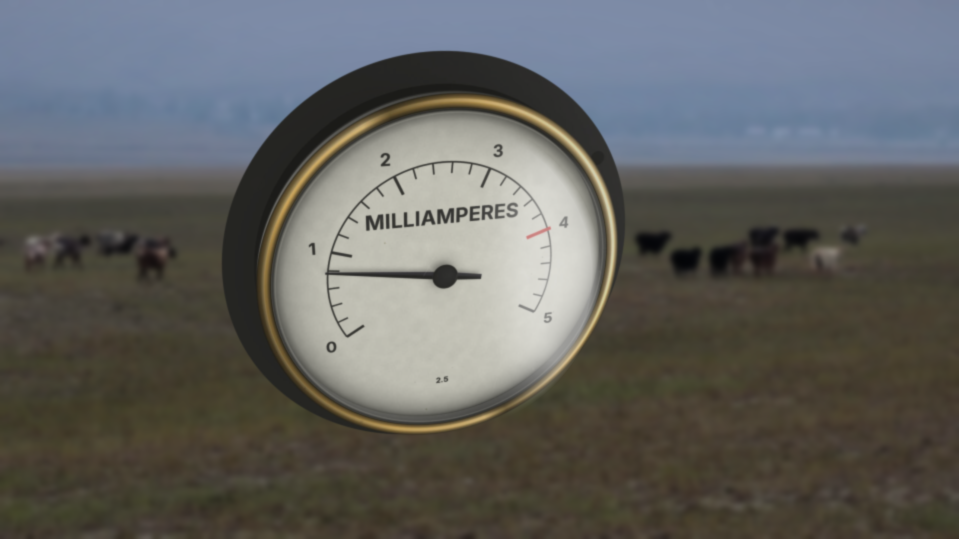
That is **0.8** mA
